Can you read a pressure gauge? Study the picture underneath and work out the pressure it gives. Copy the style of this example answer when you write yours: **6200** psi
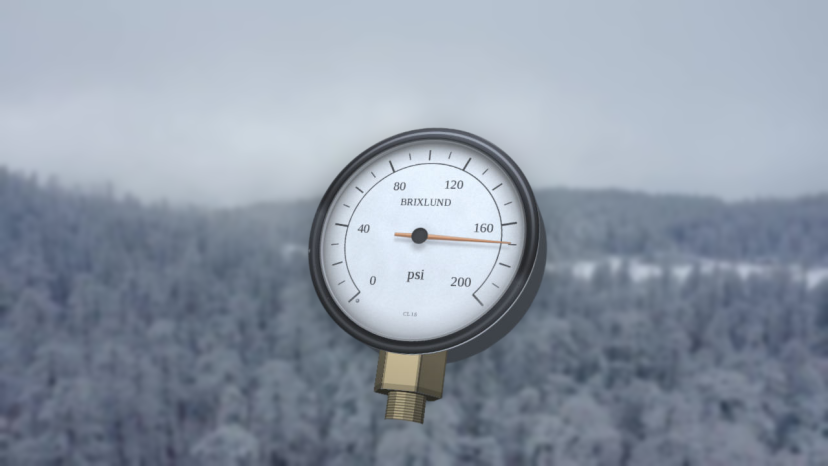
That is **170** psi
